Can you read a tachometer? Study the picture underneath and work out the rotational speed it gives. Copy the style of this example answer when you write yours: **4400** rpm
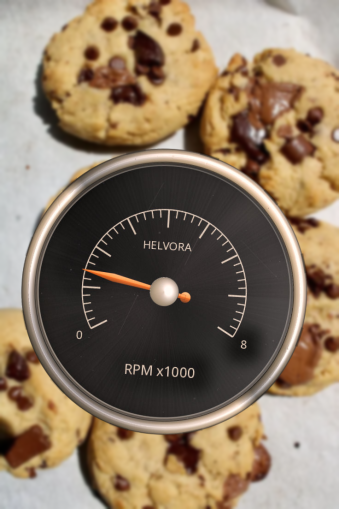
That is **1400** rpm
